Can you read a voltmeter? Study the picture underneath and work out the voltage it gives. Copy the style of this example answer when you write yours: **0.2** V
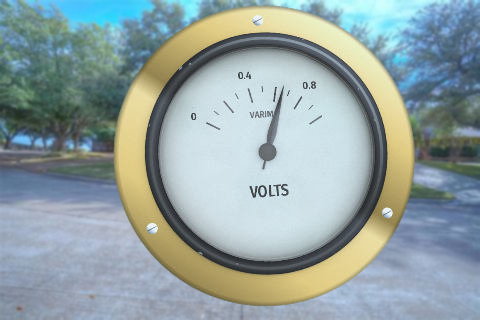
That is **0.65** V
